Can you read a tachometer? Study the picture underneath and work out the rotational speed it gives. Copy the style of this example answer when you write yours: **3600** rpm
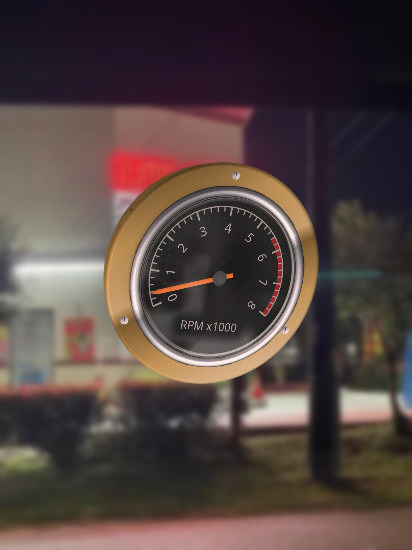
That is **400** rpm
